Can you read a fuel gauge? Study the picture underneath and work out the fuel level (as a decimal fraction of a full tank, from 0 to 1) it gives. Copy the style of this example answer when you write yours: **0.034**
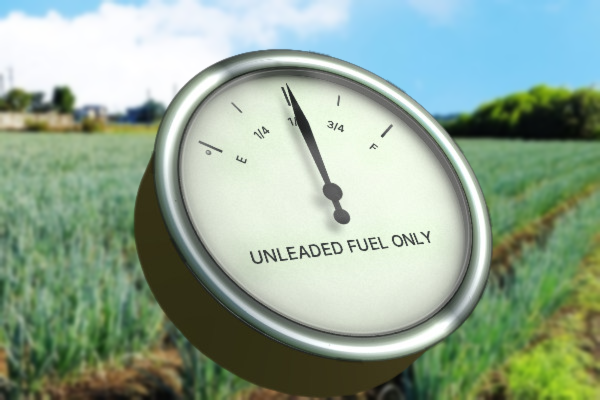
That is **0.5**
